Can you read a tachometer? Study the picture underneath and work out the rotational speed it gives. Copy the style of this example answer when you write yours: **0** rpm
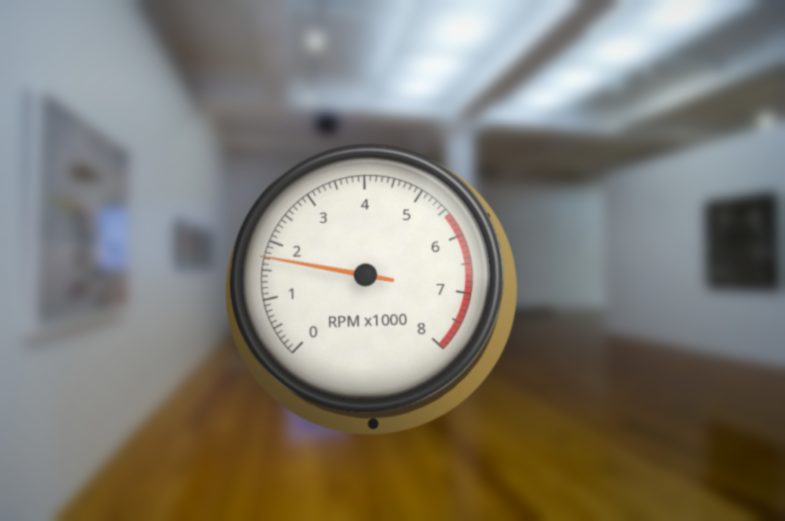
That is **1700** rpm
